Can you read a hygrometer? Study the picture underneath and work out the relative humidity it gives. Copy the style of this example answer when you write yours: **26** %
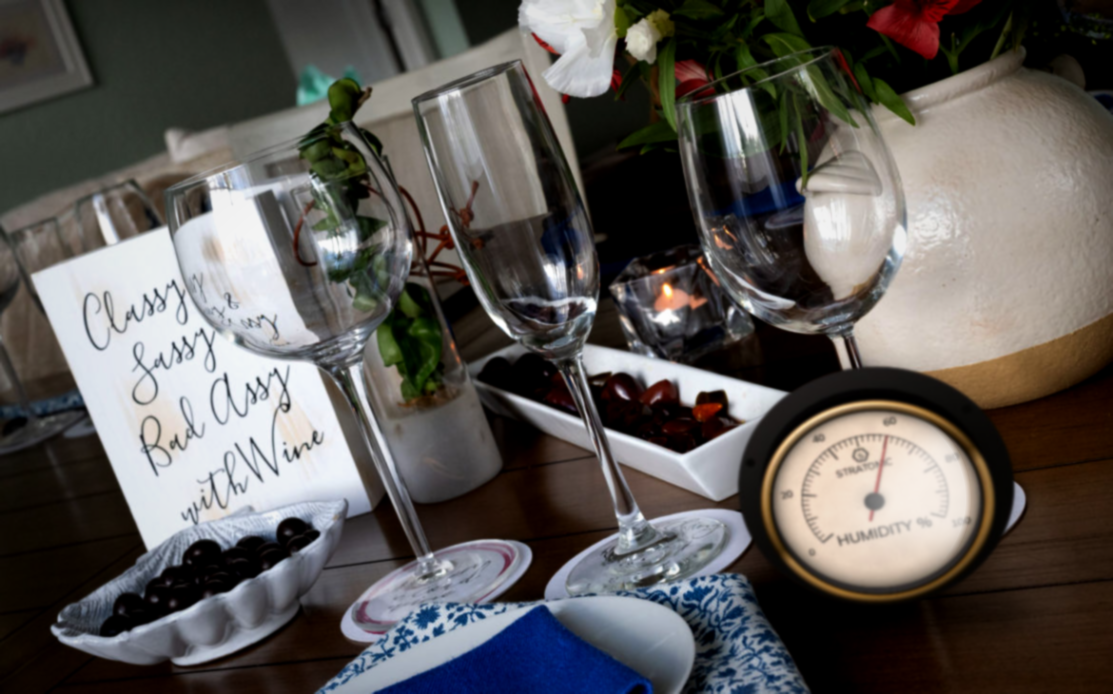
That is **60** %
